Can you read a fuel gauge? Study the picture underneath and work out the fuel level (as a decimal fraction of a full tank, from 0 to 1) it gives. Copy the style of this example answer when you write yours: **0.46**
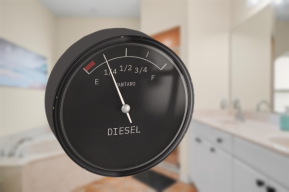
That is **0.25**
